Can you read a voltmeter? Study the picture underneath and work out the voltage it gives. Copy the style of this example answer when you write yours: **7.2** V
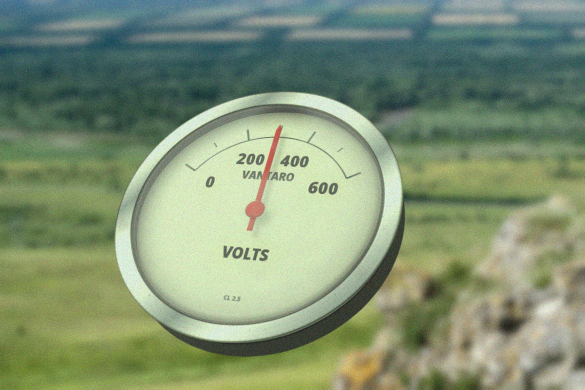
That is **300** V
